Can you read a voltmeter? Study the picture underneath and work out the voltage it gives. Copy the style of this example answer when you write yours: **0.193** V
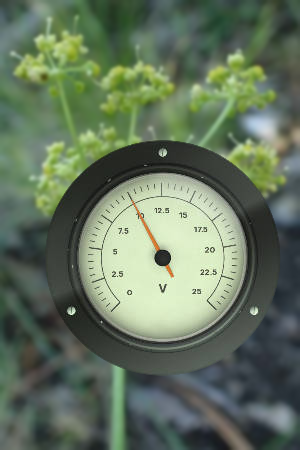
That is **10** V
